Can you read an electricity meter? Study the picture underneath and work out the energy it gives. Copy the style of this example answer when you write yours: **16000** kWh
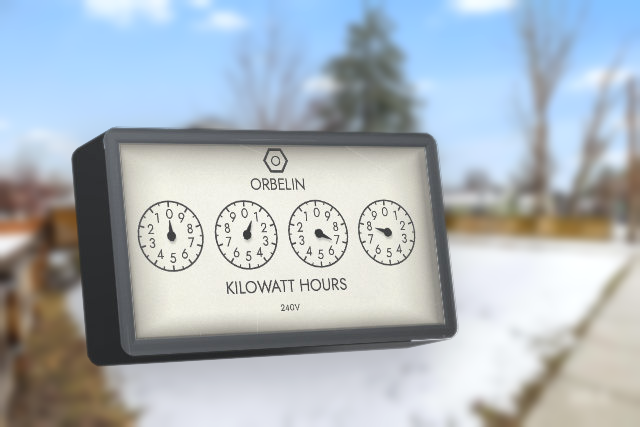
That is **68** kWh
